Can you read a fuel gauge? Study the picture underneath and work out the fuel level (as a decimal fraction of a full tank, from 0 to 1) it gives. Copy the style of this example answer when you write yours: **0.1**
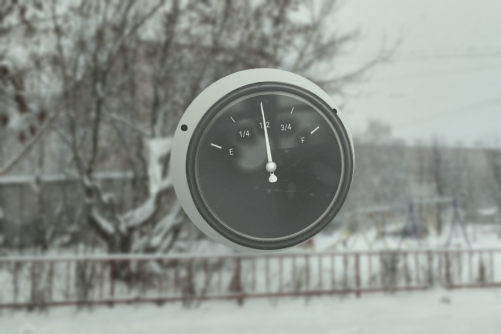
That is **0.5**
